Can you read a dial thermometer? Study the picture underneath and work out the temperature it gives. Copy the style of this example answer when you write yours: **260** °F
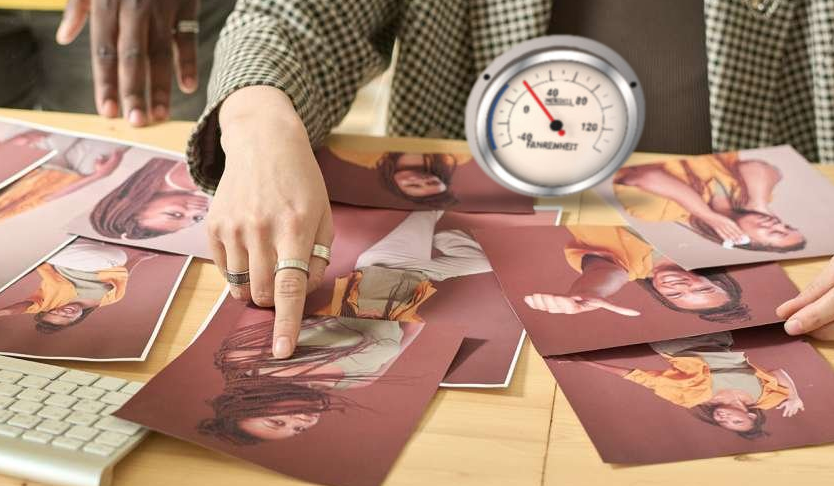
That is **20** °F
